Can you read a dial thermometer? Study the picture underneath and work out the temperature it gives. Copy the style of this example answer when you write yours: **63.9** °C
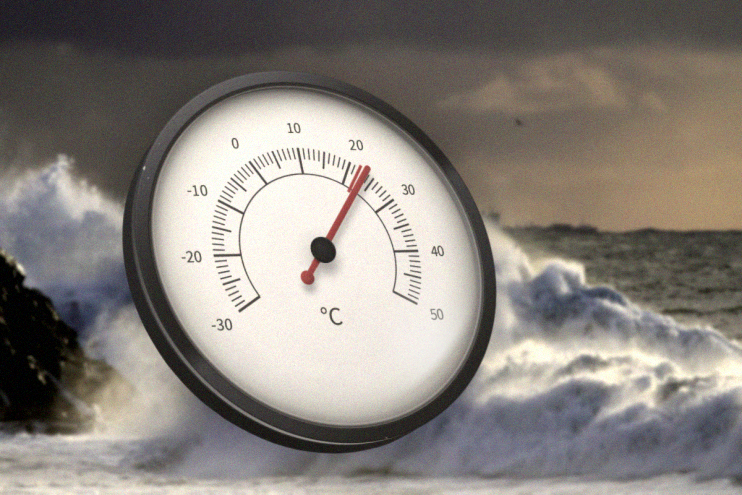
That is **23** °C
